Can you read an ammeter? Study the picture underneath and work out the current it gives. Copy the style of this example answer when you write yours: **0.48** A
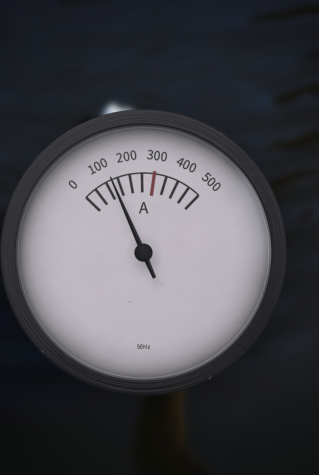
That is **125** A
